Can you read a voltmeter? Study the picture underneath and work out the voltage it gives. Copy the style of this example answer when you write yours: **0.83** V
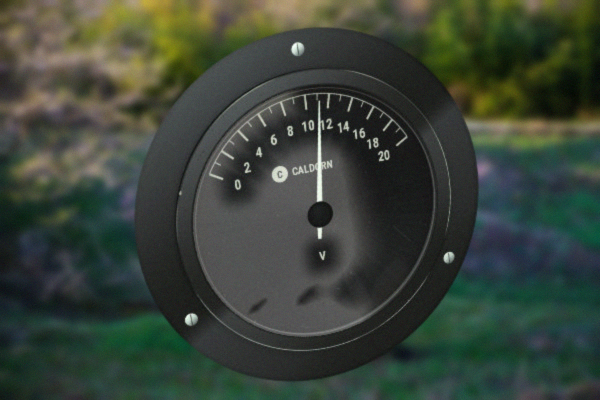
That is **11** V
